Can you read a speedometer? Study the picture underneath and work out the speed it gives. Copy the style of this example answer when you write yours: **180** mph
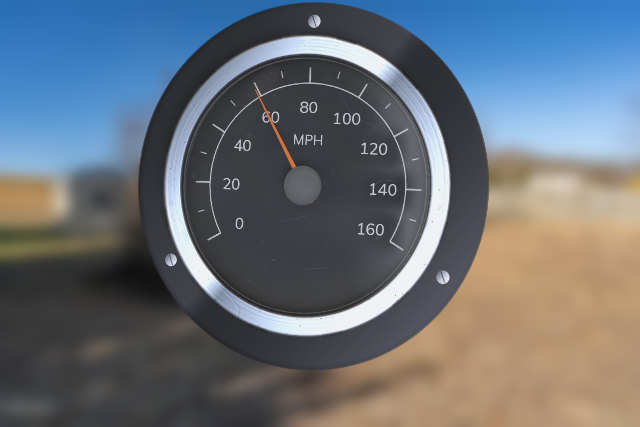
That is **60** mph
